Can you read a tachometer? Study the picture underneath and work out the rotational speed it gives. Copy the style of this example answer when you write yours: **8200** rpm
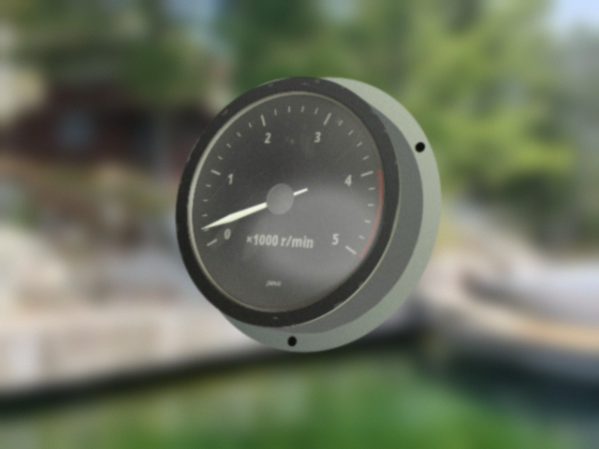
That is **200** rpm
